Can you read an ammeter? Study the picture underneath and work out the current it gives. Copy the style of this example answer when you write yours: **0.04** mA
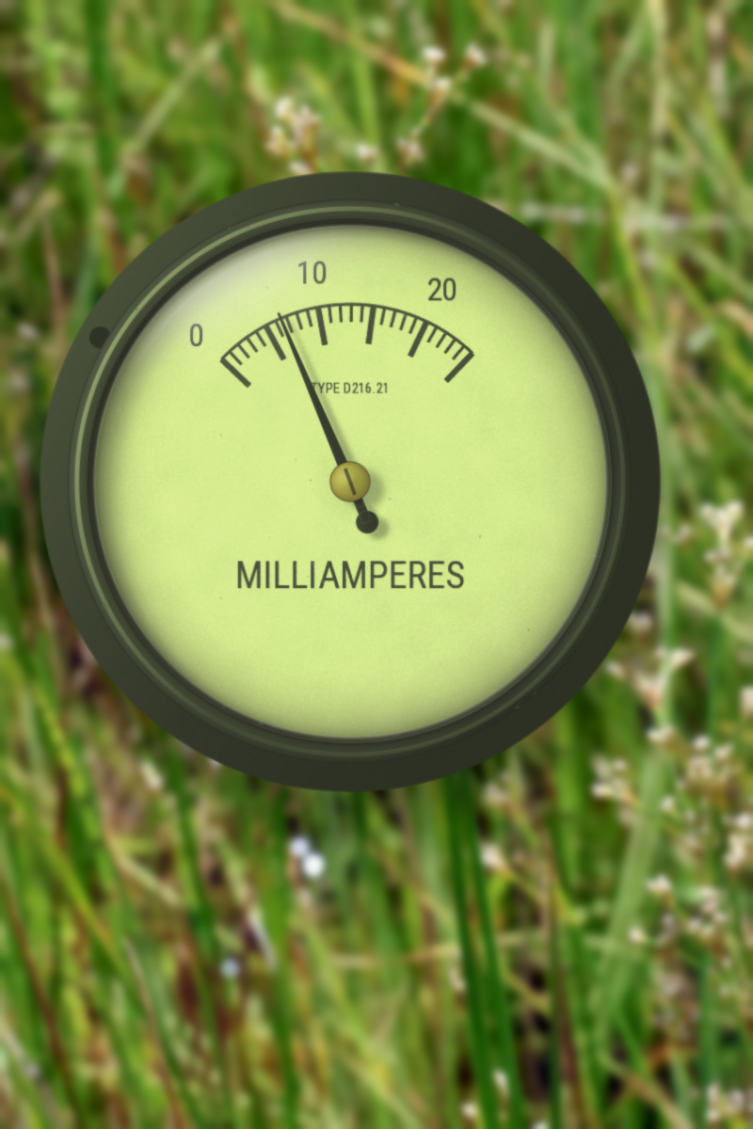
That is **6.5** mA
